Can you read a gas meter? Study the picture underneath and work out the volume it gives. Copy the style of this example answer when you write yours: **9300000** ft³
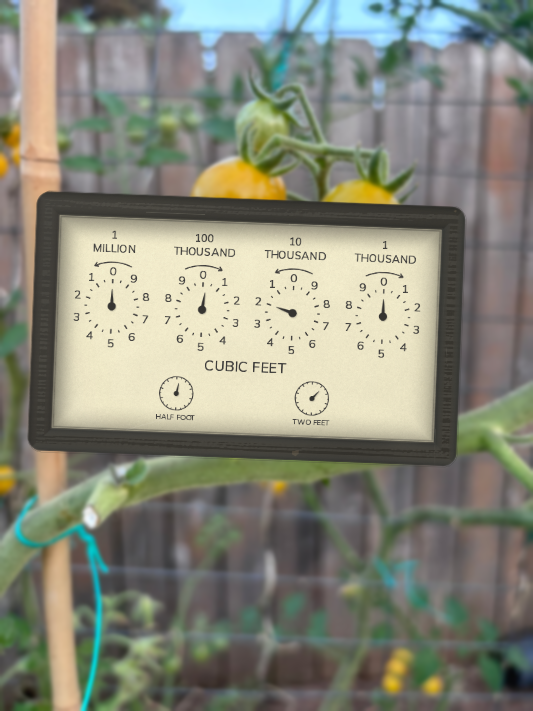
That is **2000** ft³
